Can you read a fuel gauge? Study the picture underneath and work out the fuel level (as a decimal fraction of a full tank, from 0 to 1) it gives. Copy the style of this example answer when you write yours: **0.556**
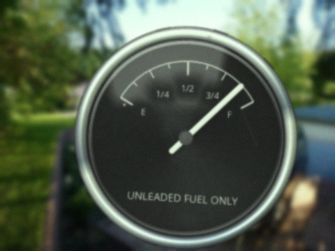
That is **0.875**
